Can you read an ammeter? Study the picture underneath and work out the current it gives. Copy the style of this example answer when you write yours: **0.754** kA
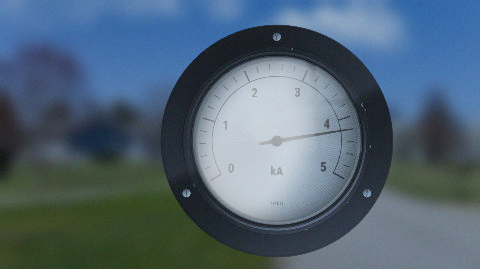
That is **4.2** kA
